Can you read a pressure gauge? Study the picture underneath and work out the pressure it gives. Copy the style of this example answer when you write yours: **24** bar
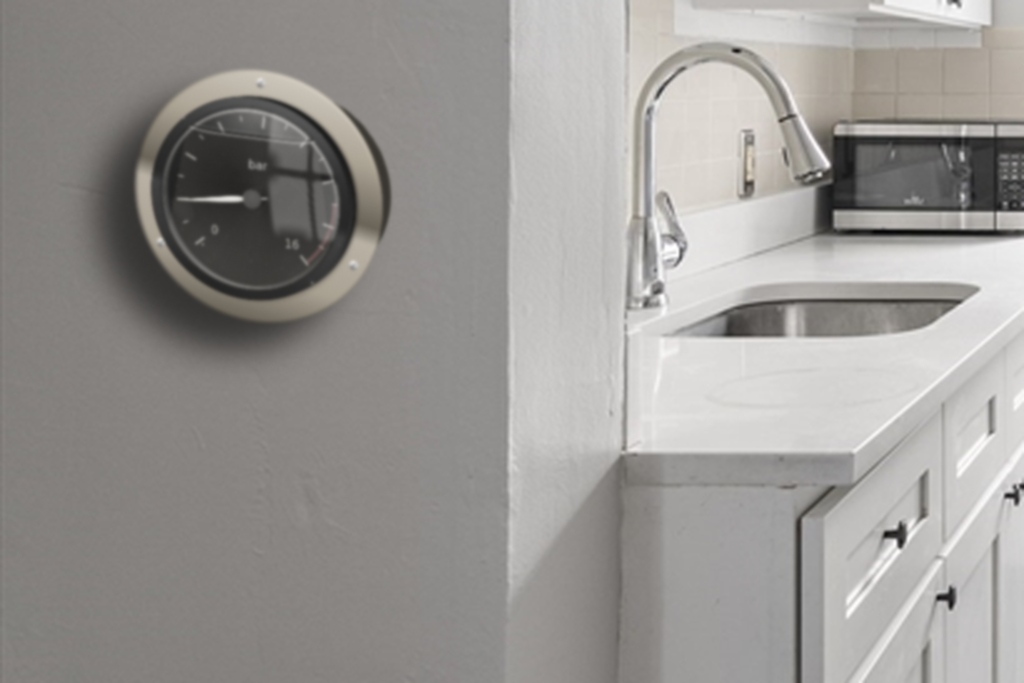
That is **2** bar
